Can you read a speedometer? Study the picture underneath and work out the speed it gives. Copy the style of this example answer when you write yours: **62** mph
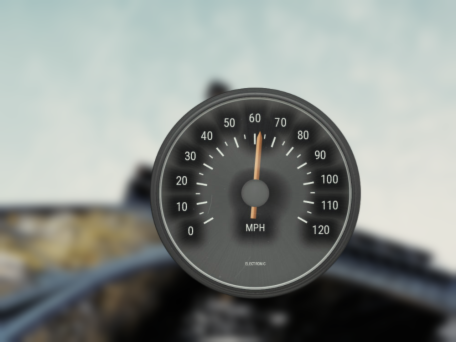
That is **62.5** mph
